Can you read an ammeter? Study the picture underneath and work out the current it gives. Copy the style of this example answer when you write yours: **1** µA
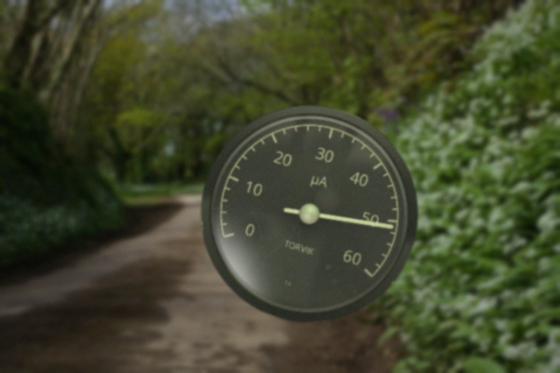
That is **51** µA
